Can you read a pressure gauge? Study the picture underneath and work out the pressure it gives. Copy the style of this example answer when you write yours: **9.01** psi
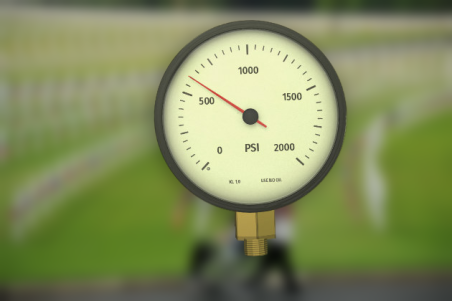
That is **600** psi
